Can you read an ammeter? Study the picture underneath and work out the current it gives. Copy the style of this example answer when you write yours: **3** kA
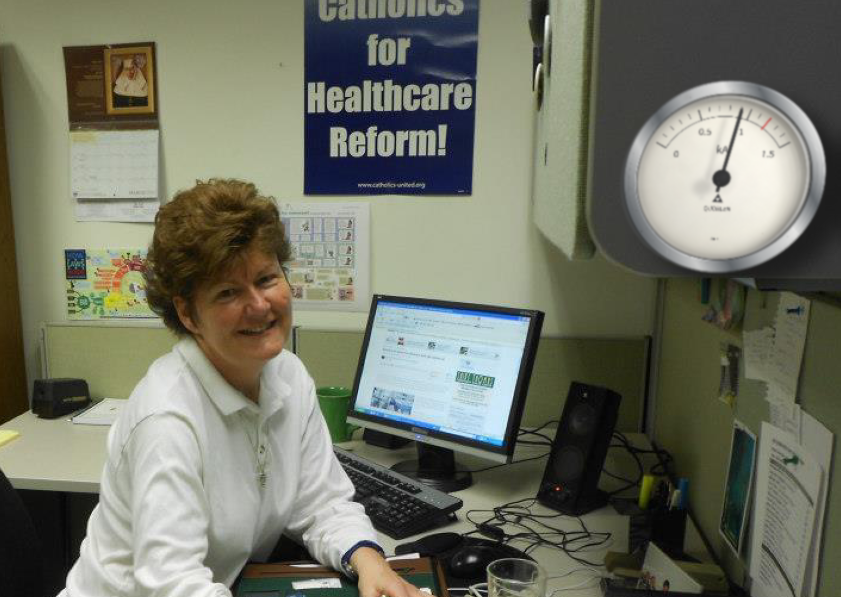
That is **0.9** kA
